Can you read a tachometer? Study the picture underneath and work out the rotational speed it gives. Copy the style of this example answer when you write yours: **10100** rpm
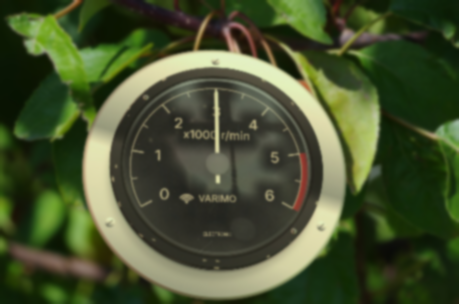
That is **3000** rpm
